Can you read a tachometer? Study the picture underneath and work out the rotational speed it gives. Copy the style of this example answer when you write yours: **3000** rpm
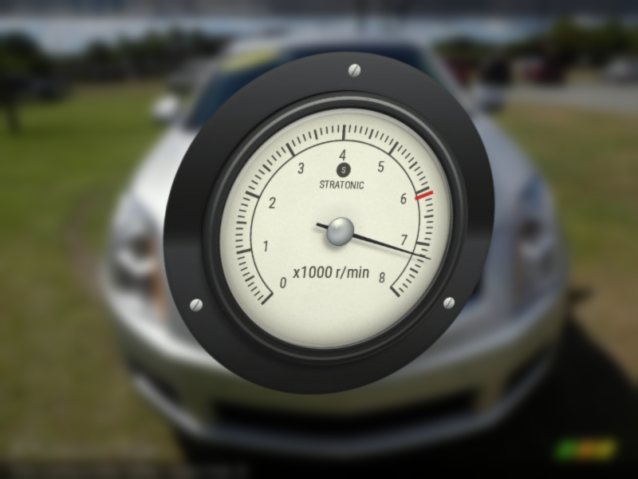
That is **7200** rpm
